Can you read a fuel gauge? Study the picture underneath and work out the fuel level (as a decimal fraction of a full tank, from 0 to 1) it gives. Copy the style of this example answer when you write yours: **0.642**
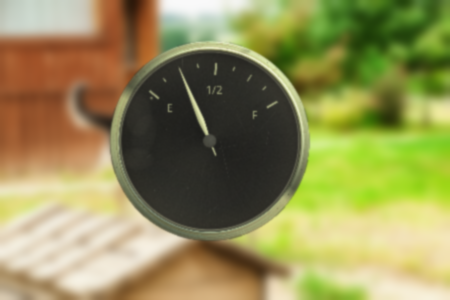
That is **0.25**
